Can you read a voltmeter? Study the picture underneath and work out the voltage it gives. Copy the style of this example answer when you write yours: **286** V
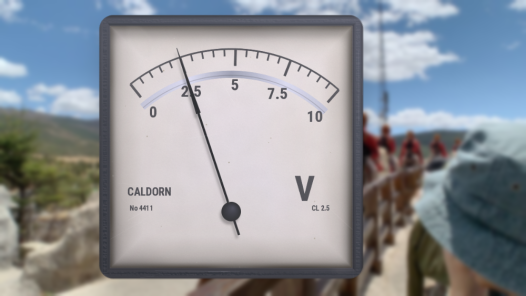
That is **2.5** V
